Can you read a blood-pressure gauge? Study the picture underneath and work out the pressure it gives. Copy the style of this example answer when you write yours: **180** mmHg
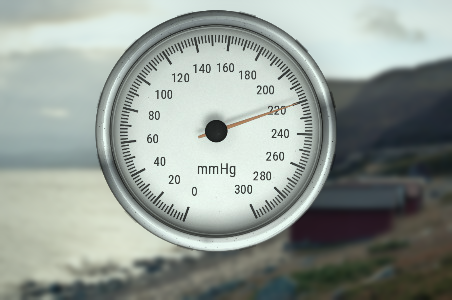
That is **220** mmHg
